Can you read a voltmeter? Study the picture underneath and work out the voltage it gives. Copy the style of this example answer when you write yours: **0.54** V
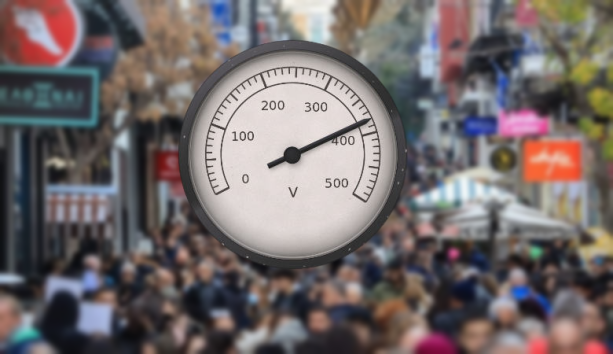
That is **380** V
